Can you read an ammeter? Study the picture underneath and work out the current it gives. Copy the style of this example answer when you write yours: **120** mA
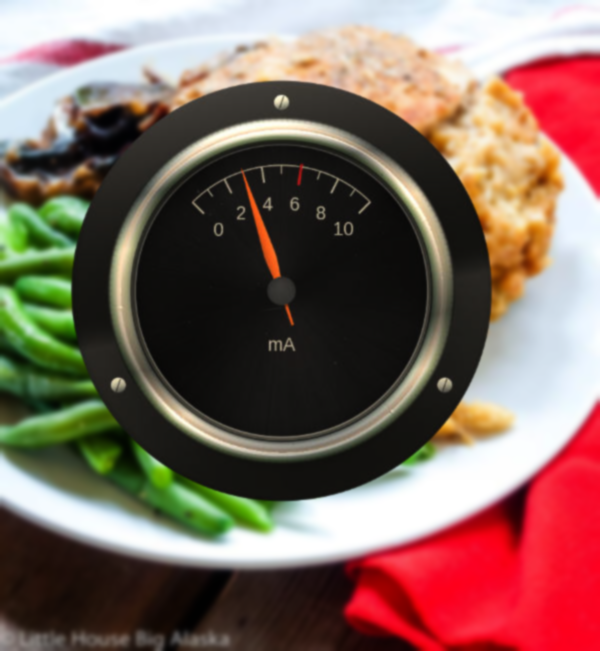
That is **3** mA
